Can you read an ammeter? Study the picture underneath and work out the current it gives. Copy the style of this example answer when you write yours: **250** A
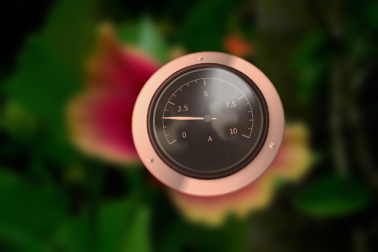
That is **1.5** A
